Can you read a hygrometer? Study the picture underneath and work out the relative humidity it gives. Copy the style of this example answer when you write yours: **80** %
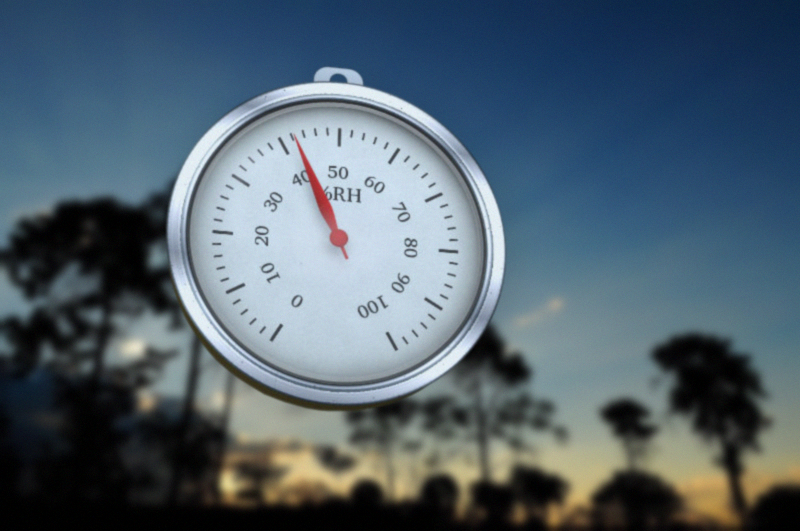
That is **42** %
